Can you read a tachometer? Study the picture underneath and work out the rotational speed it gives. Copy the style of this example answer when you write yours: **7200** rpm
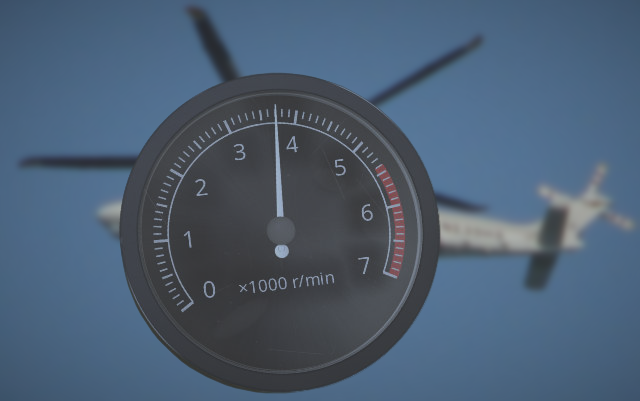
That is **3700** rpm
